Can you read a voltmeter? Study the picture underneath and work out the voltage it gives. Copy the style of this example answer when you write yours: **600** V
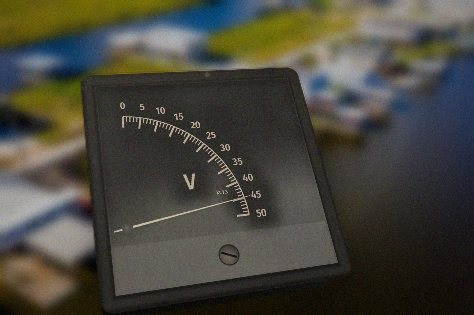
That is **45** V
